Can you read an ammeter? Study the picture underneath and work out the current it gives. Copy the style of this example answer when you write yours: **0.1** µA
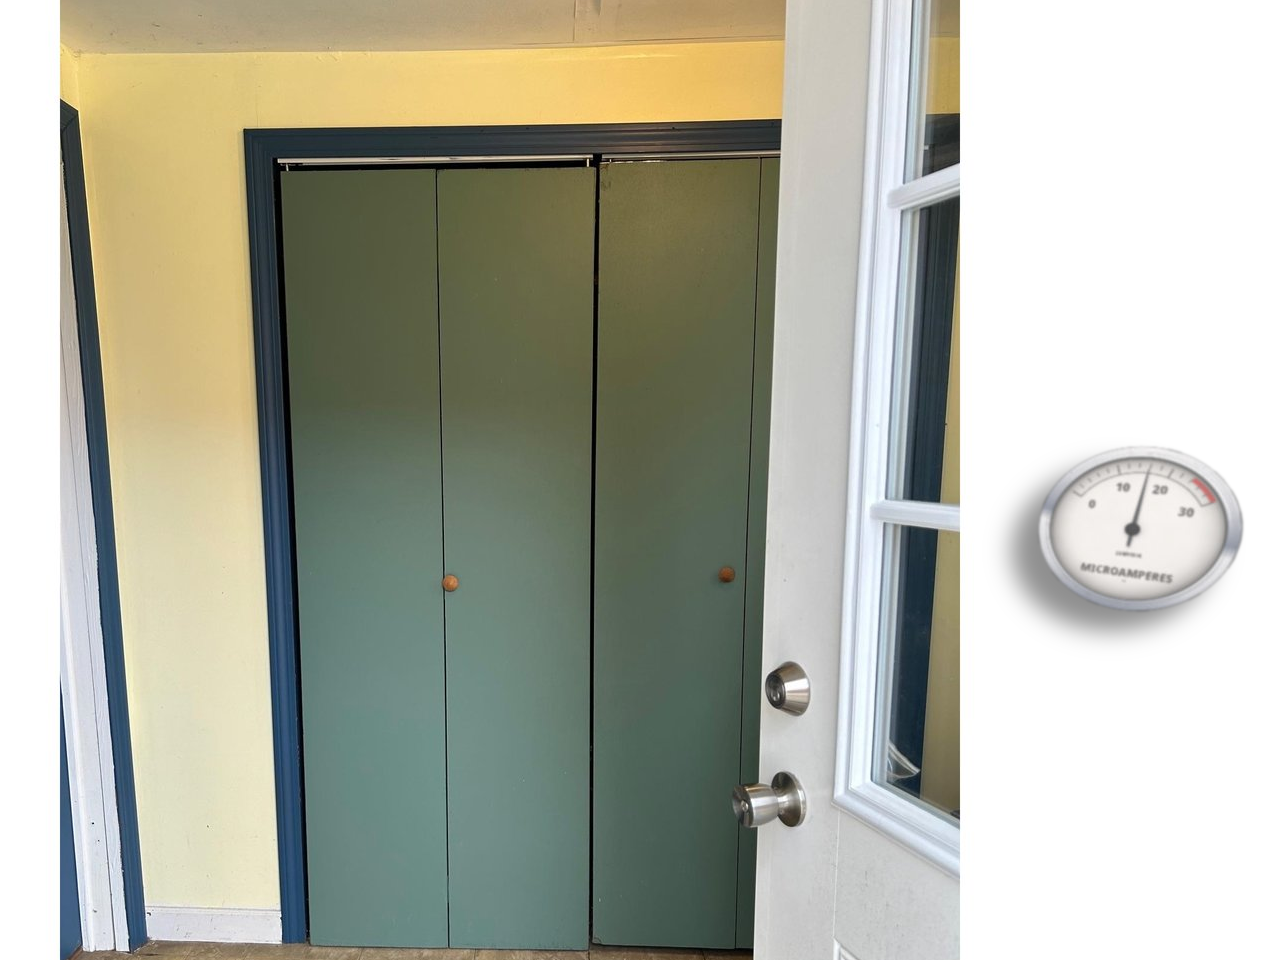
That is **16** µA
